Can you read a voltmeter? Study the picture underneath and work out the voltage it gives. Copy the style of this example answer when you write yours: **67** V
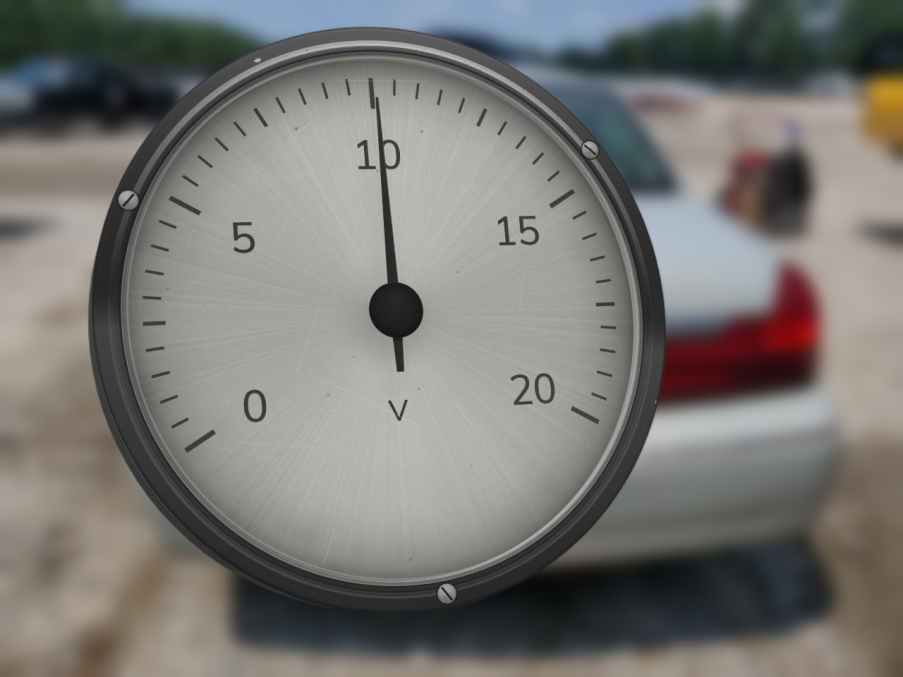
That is **10** V
